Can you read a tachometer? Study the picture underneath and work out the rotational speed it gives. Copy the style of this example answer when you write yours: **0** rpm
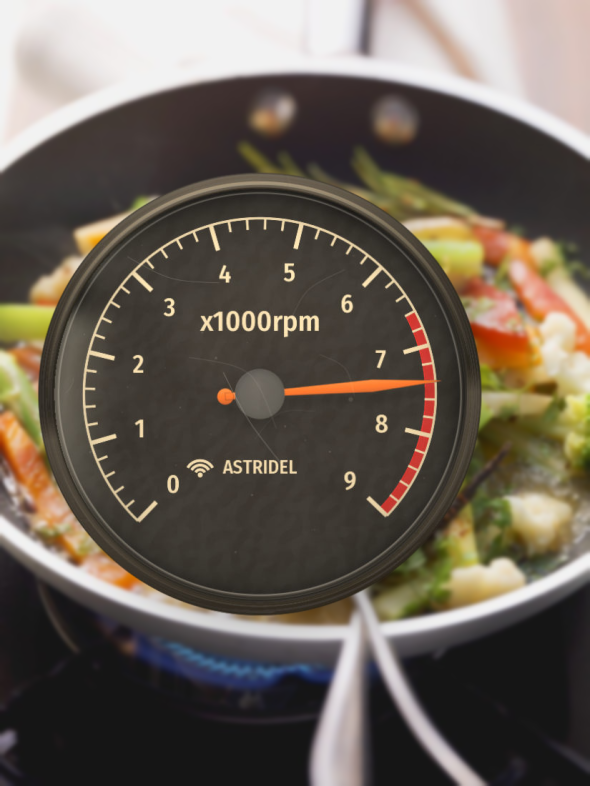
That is **7400** rpm
